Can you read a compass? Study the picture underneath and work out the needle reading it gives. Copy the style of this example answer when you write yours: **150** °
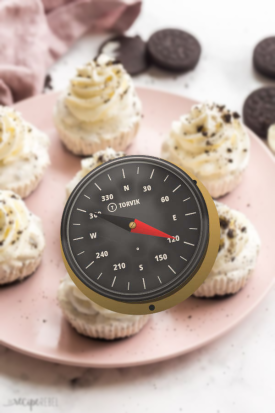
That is **120** °
